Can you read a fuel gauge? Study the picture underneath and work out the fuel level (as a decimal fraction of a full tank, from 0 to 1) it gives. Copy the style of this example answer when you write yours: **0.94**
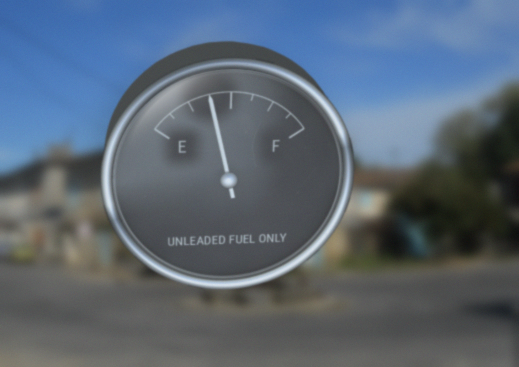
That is **0.375**
